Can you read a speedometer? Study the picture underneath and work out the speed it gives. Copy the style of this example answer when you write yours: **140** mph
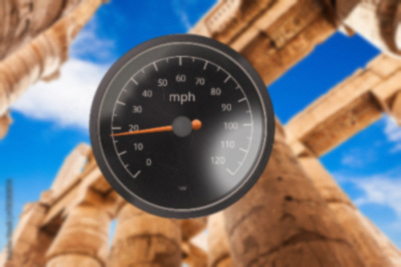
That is **17.5** mph
